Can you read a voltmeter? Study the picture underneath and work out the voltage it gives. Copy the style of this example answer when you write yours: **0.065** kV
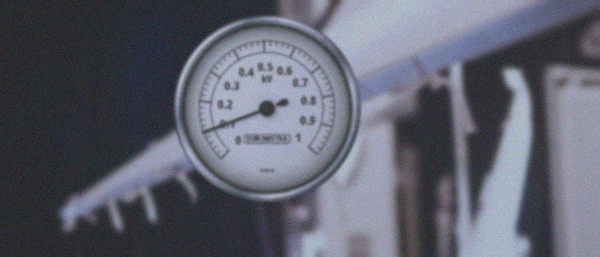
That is **0.1** kV
